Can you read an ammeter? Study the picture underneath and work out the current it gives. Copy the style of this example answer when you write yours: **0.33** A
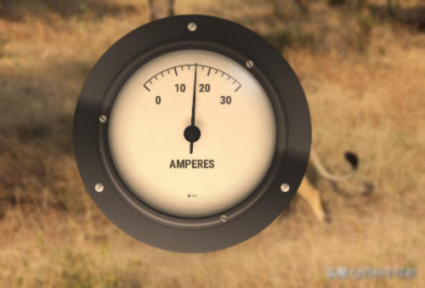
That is **16** A
